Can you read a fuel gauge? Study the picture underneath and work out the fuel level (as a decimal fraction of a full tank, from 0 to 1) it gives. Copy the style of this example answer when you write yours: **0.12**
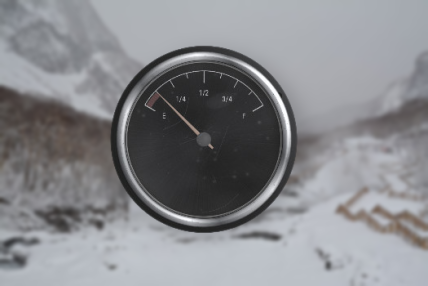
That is **0.125**
